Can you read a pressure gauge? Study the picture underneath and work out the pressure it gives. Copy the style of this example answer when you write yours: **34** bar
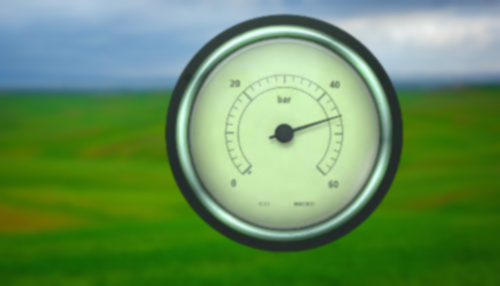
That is **46** bar
